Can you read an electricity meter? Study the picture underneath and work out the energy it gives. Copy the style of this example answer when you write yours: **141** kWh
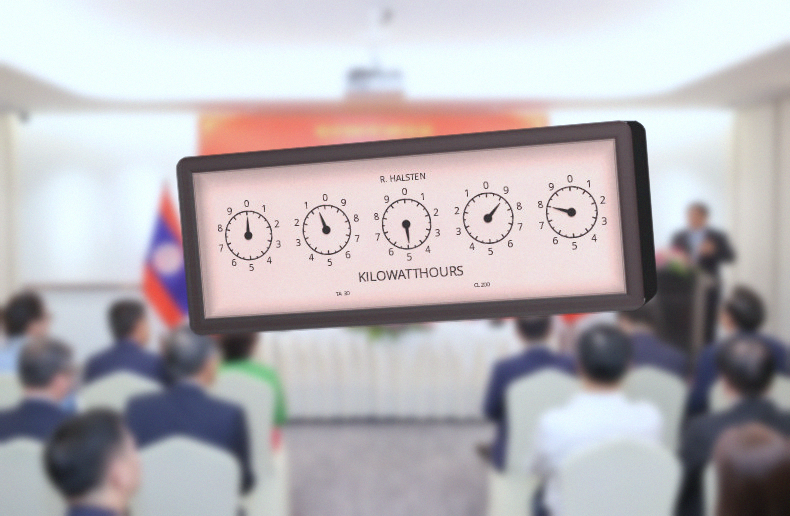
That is **488** kWh
